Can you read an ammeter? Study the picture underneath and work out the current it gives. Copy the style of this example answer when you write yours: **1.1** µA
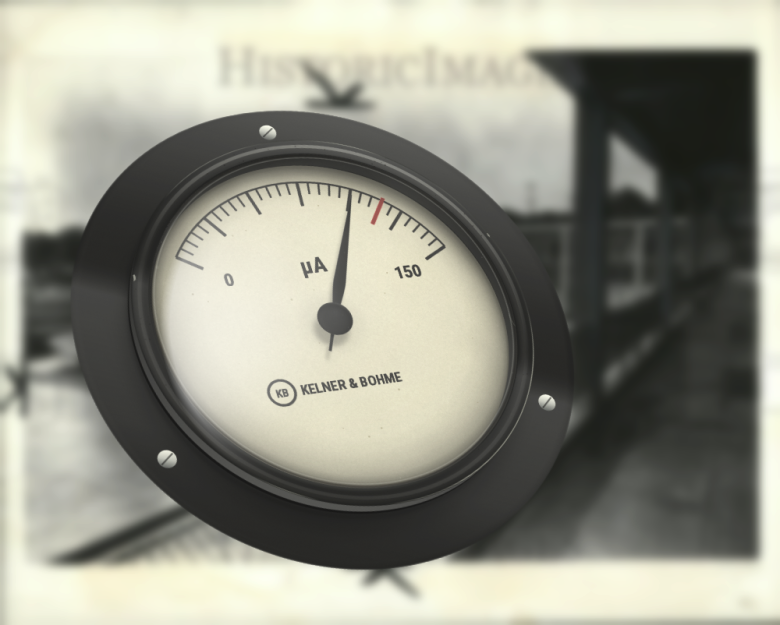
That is **100** µA
